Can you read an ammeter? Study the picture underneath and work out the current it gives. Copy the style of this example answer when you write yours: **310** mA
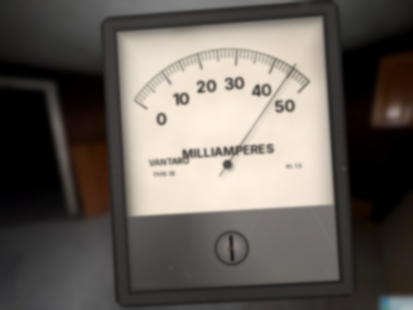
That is **45** mA
